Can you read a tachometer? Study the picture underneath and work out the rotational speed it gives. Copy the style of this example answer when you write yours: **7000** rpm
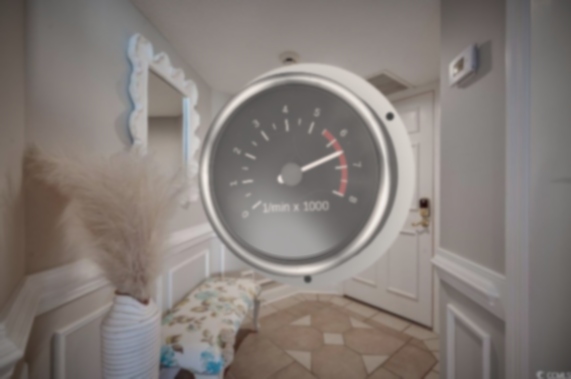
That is **6500** rpm
